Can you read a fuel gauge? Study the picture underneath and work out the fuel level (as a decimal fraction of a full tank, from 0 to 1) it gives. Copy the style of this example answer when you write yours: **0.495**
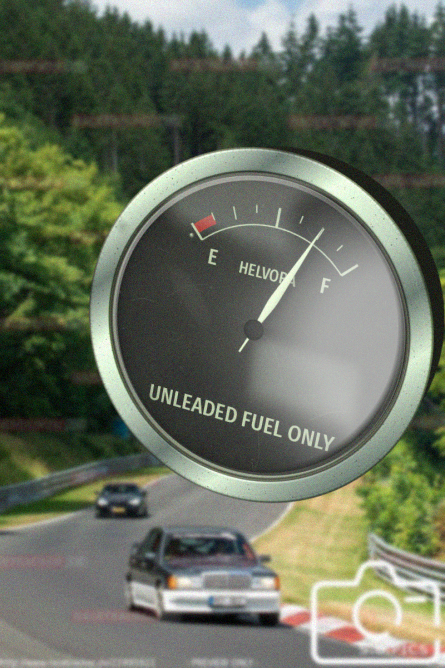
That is **0.75**
